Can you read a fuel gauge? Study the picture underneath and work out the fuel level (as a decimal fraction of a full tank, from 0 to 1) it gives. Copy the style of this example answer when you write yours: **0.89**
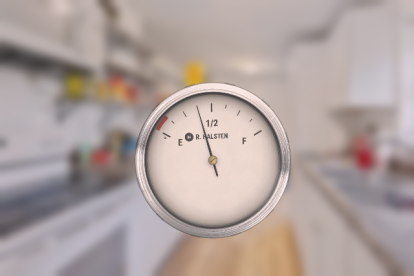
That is **0.375**
